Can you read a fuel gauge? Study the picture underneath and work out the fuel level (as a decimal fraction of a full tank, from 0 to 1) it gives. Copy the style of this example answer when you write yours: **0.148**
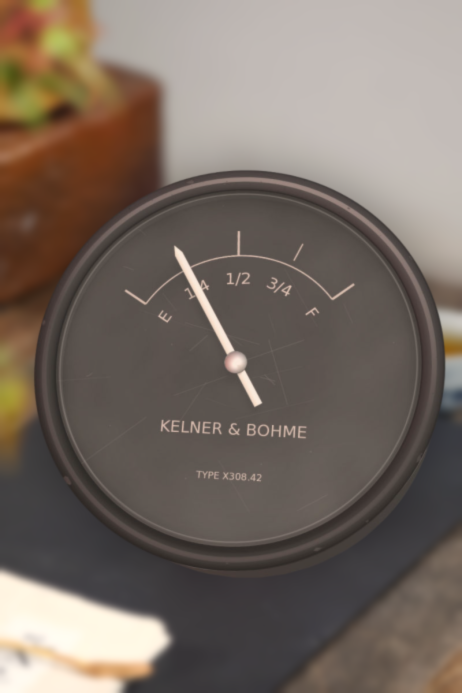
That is **0.25**
